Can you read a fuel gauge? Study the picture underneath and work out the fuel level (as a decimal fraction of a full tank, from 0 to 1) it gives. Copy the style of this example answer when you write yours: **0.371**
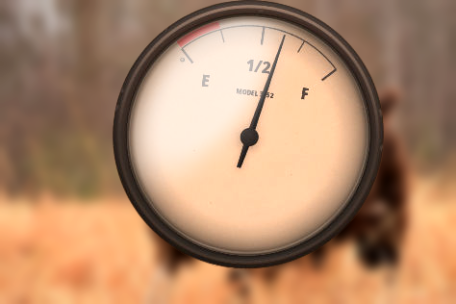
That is **0.625**
